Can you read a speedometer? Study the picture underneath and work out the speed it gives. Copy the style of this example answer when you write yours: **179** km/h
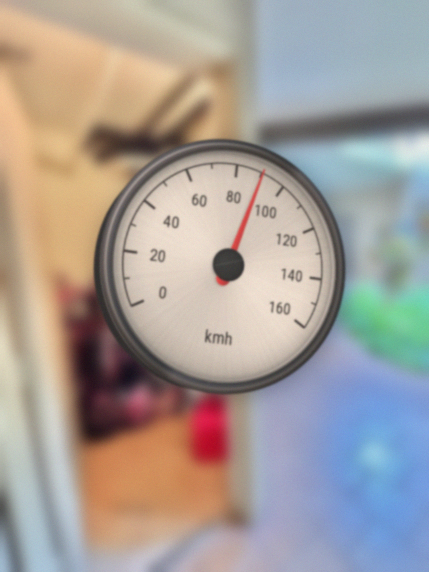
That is **90** km/h
